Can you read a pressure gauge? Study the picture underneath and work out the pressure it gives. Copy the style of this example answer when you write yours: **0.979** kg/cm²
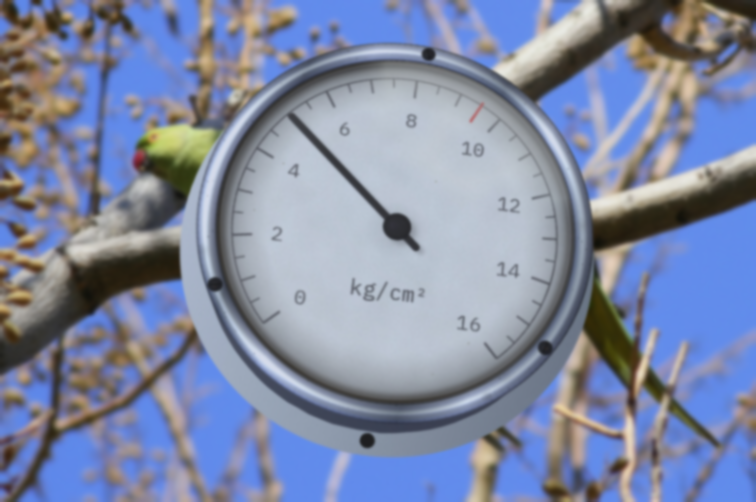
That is **5** kg/cm²
